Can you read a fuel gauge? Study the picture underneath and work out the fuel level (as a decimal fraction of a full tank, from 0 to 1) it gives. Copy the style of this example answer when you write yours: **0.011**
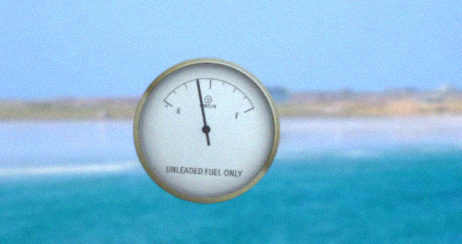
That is **0.375**
